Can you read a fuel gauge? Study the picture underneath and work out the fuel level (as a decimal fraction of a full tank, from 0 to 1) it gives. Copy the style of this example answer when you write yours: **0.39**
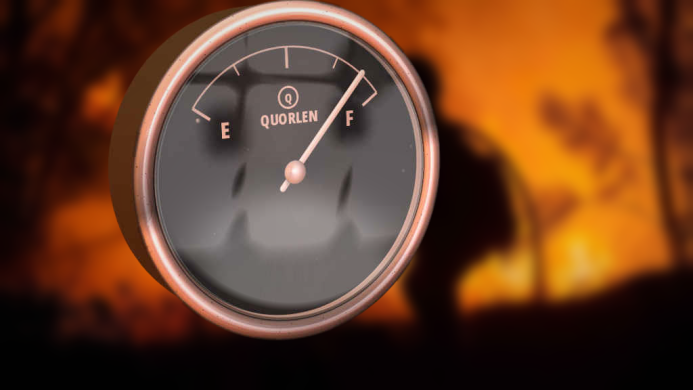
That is **0.875**
